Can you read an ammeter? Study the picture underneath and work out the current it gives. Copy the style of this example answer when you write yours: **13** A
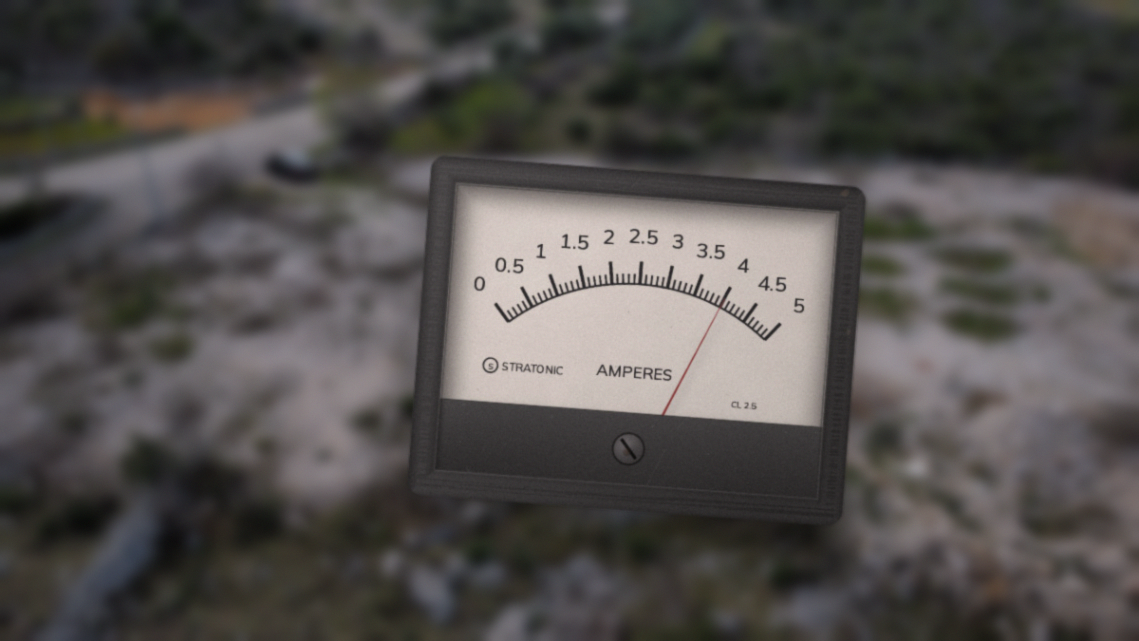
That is **4** A
